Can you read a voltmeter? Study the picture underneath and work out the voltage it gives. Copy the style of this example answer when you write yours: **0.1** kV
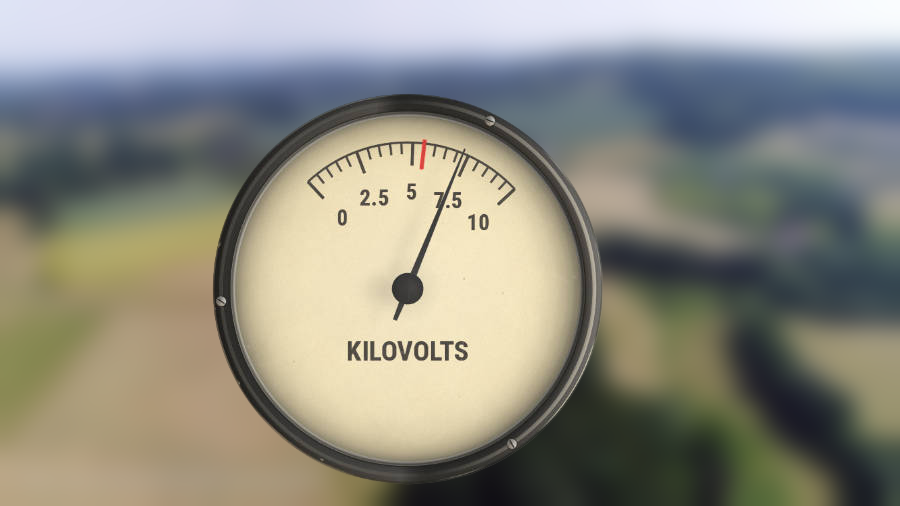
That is **7.25** kV
